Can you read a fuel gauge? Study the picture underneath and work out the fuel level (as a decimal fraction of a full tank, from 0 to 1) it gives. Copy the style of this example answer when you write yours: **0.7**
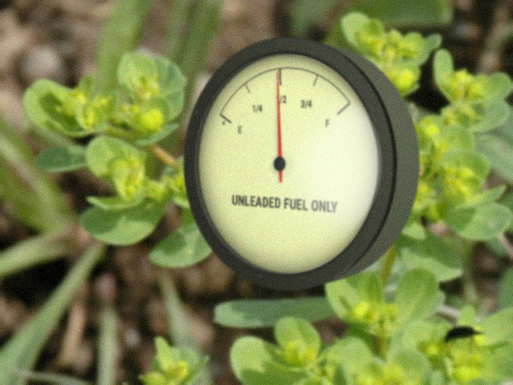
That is **0.5**
